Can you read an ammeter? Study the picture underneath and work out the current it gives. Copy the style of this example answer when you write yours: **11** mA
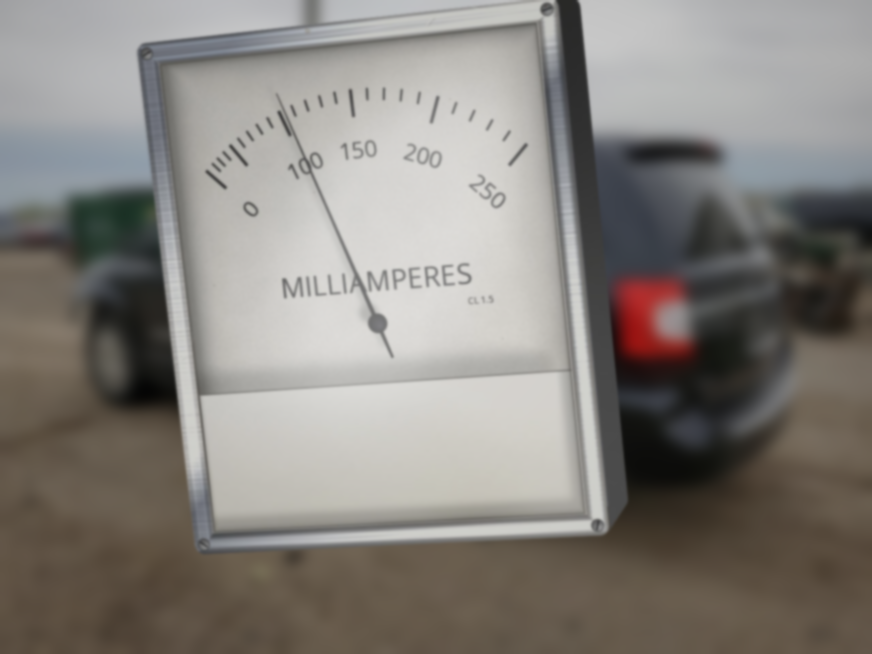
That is **105** mA
